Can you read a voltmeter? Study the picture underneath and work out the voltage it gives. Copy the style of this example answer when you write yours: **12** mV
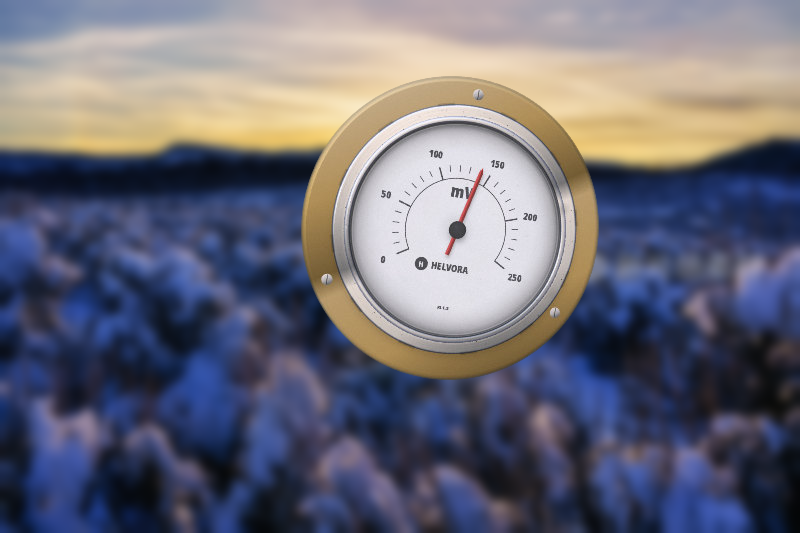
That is **140** mV
